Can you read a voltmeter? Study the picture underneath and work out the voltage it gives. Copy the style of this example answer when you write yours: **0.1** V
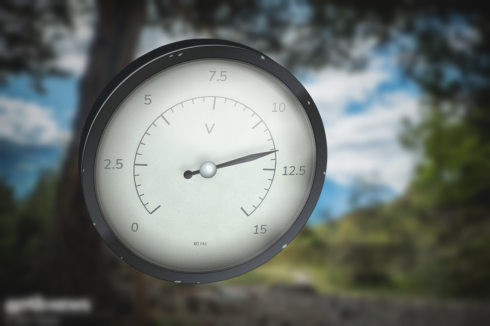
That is **11.5** V
